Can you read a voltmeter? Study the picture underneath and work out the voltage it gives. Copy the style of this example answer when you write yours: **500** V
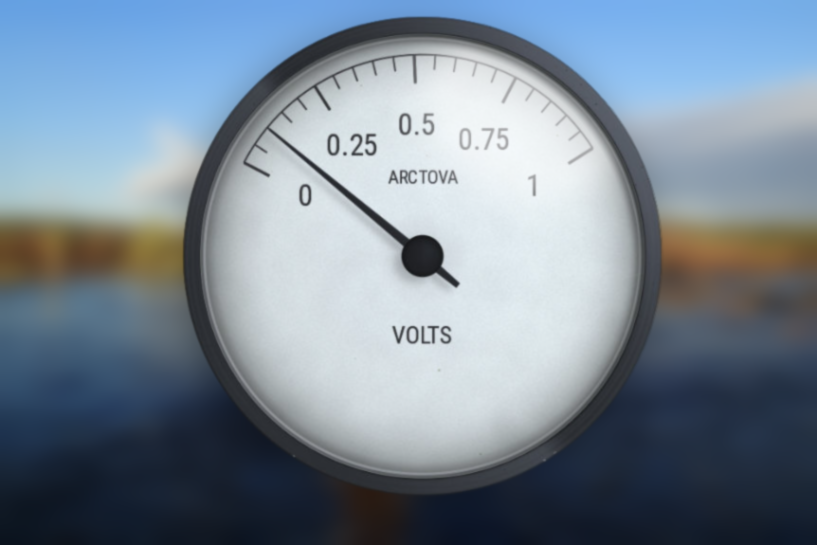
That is **0.1** V
